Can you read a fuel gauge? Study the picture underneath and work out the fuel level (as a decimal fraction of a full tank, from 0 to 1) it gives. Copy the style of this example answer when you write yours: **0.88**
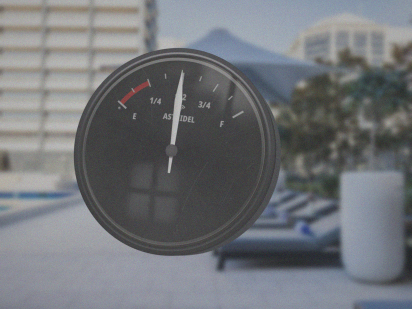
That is **0.5**
